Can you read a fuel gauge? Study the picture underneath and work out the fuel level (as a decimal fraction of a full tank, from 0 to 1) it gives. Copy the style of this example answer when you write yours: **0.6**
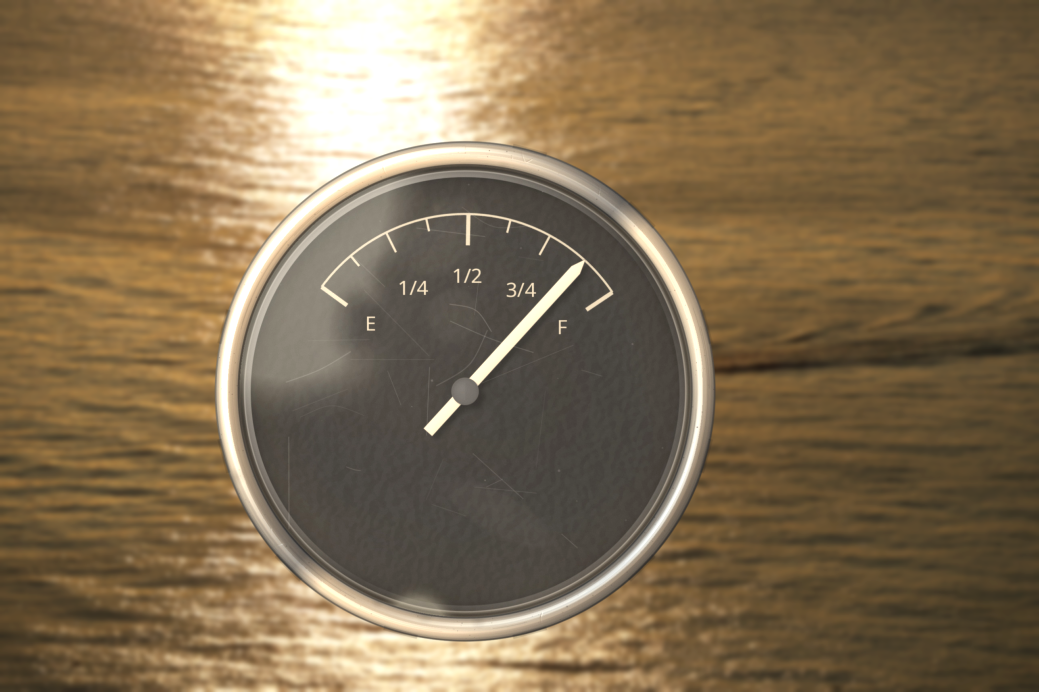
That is **0.875**
